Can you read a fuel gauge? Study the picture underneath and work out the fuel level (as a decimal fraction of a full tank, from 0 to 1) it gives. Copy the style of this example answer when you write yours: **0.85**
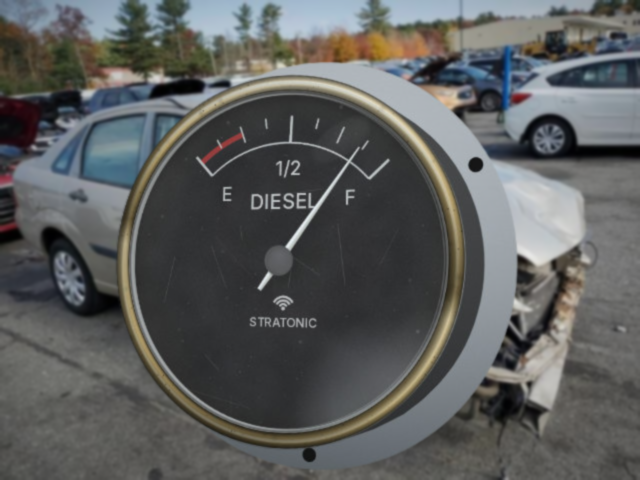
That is **0.875**
